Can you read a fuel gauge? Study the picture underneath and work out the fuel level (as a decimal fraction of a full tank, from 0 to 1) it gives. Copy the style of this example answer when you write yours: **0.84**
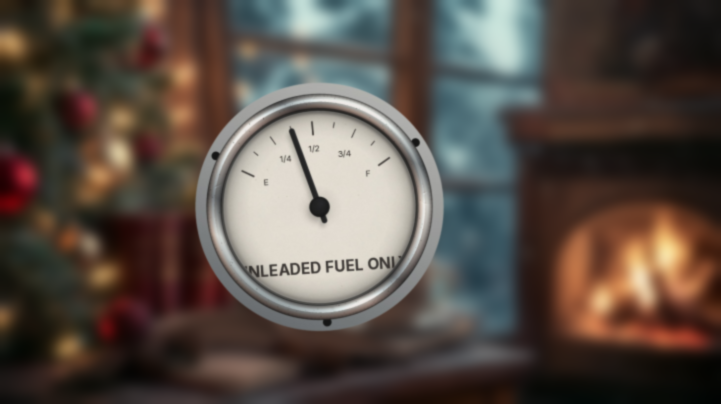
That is **0.375**
